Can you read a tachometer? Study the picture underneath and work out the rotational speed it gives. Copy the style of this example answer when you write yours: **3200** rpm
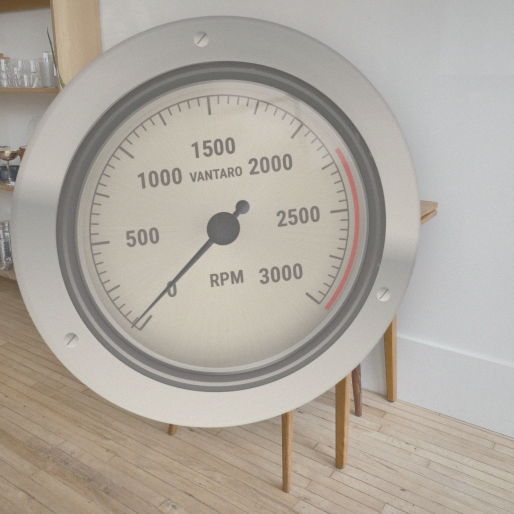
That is **50** rpm
